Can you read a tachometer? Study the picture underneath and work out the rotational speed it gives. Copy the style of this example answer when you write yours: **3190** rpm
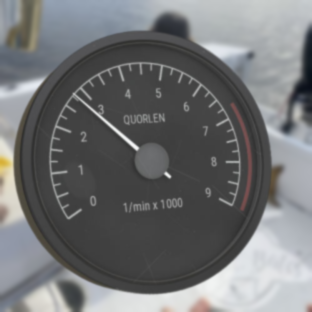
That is **2750** rpm
